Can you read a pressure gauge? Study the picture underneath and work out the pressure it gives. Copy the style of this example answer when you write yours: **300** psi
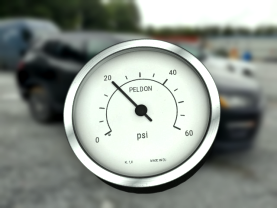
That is **20** psi
